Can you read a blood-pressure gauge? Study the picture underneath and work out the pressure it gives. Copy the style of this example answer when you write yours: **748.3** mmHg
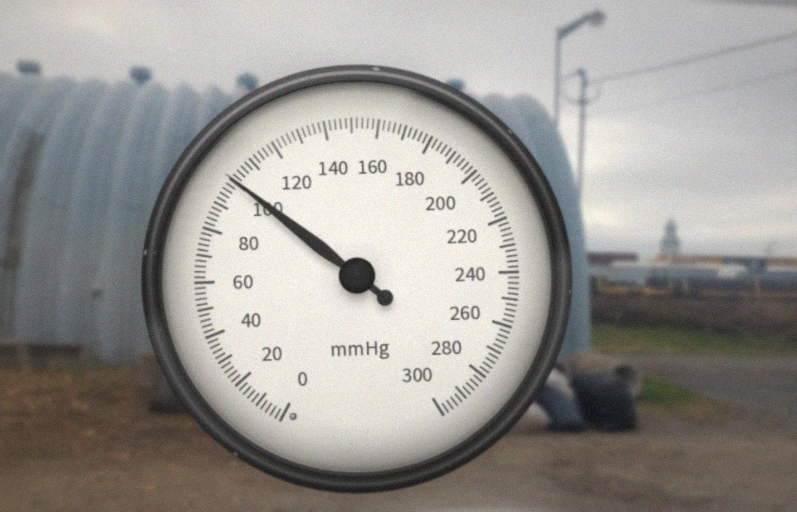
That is **100** mmHg
